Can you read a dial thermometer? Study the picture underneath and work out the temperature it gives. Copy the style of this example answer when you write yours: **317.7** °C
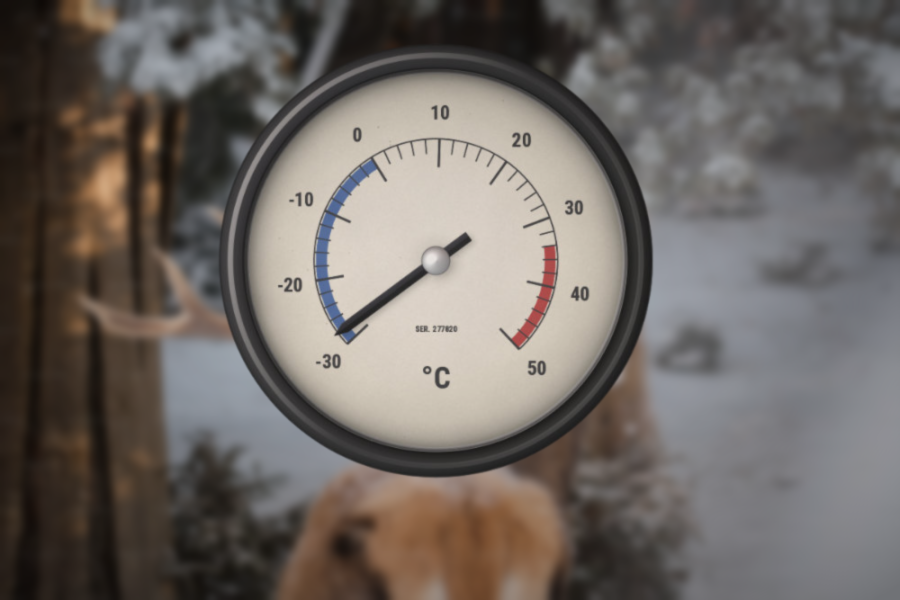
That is **-28** °C
